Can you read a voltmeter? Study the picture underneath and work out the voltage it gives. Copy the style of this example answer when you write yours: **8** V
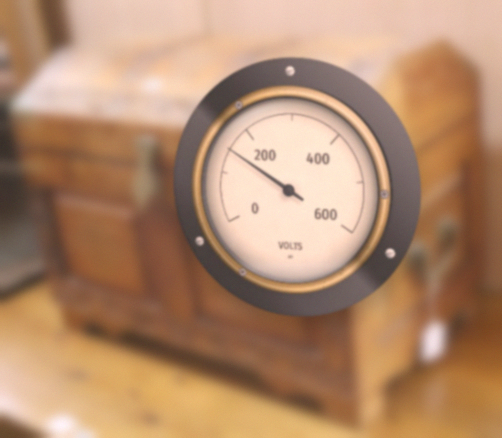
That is **150** V
